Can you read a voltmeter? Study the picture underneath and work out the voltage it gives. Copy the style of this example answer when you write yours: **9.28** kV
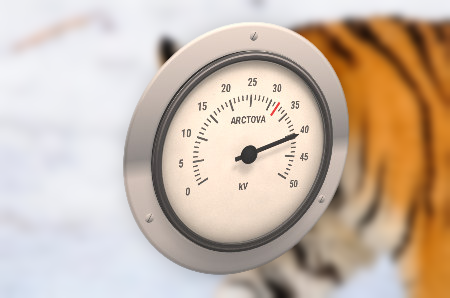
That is **40** kV
